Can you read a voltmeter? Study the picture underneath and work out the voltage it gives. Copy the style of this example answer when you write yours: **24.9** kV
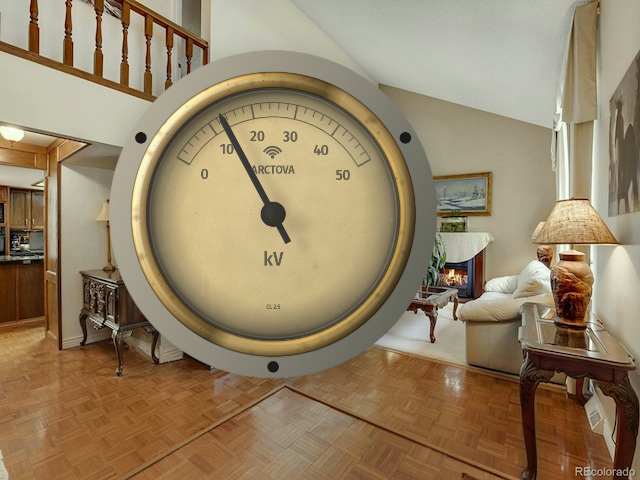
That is **13** kV
